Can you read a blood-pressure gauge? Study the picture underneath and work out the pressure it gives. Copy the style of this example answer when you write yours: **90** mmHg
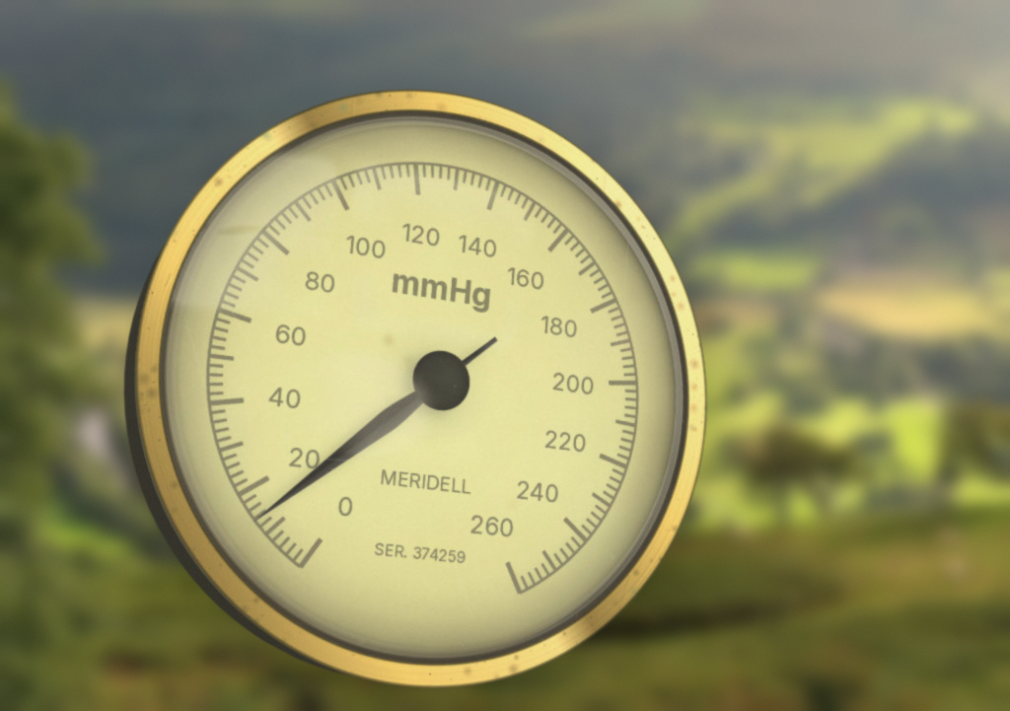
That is **14** mmHg
